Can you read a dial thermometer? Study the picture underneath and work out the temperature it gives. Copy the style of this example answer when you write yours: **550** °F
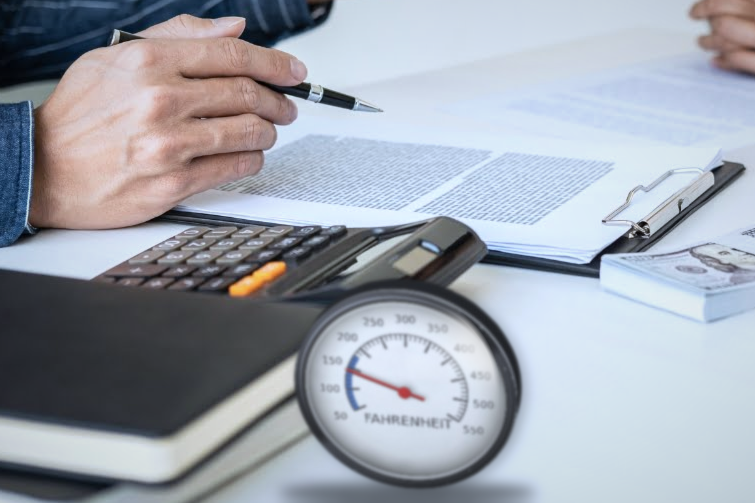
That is **150** °F
